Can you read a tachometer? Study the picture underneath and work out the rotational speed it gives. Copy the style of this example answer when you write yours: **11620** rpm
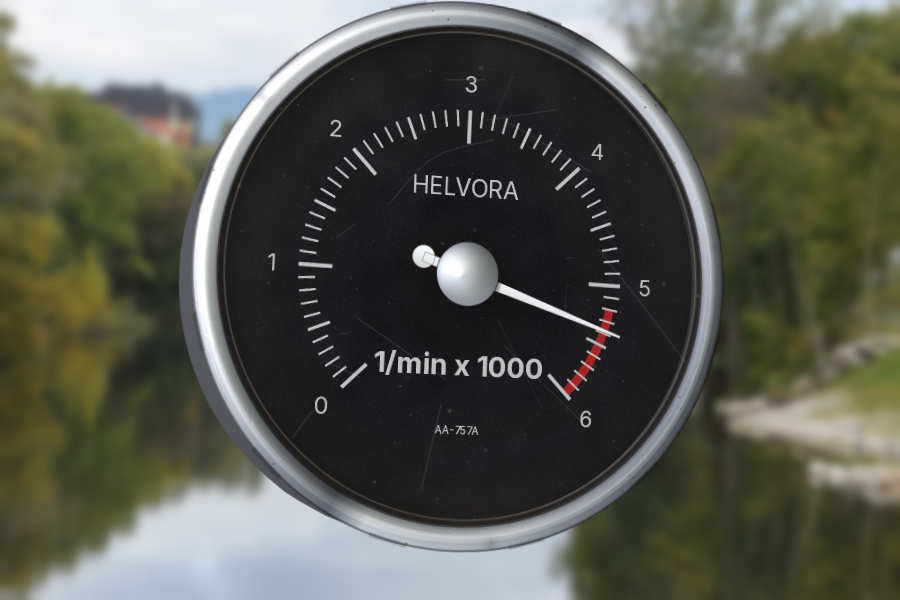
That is **5400** rpm
